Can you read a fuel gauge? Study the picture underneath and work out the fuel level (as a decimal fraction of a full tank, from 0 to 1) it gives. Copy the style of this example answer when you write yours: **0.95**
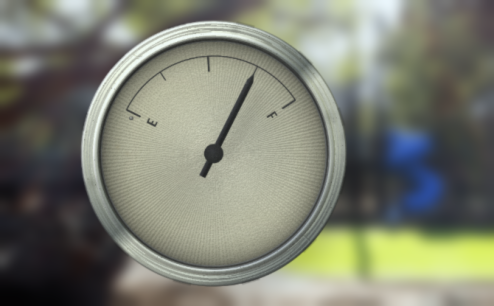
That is **0.75**
